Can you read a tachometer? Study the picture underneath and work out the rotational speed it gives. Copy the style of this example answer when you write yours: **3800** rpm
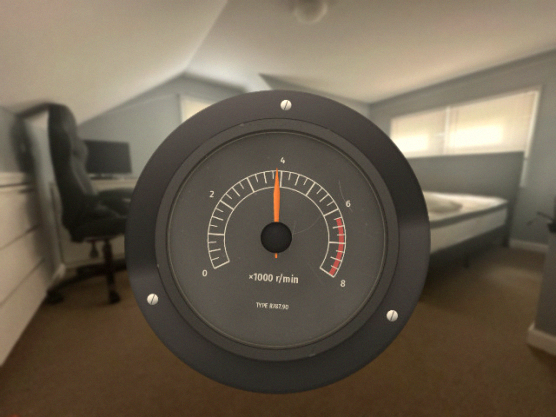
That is **3875** rpm
